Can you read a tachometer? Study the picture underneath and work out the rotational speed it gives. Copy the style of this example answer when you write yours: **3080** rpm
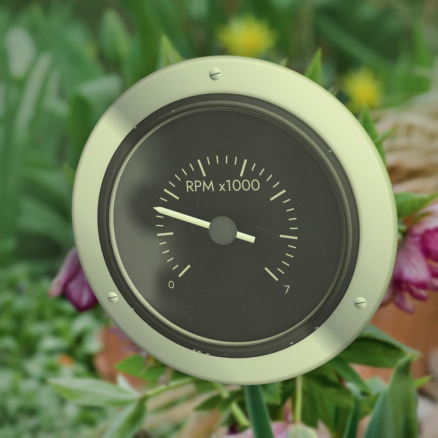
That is **1600** rpm
